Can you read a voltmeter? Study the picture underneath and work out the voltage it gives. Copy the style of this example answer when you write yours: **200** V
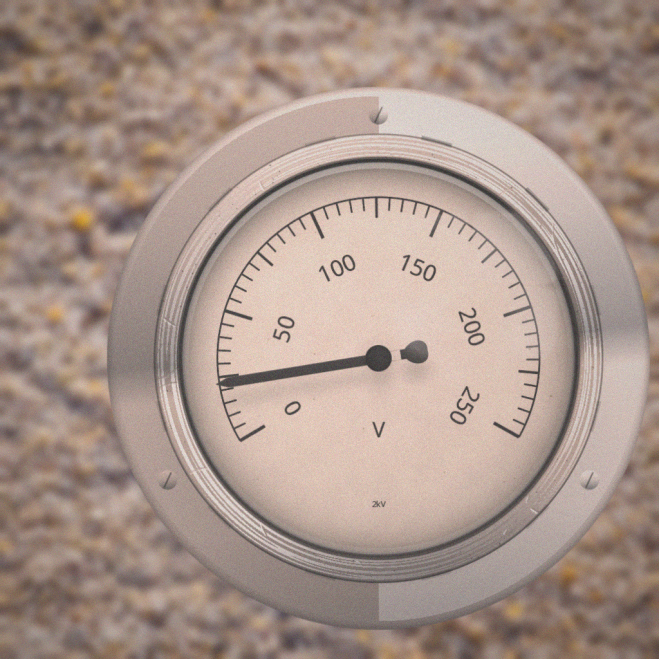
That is **22.5** V
